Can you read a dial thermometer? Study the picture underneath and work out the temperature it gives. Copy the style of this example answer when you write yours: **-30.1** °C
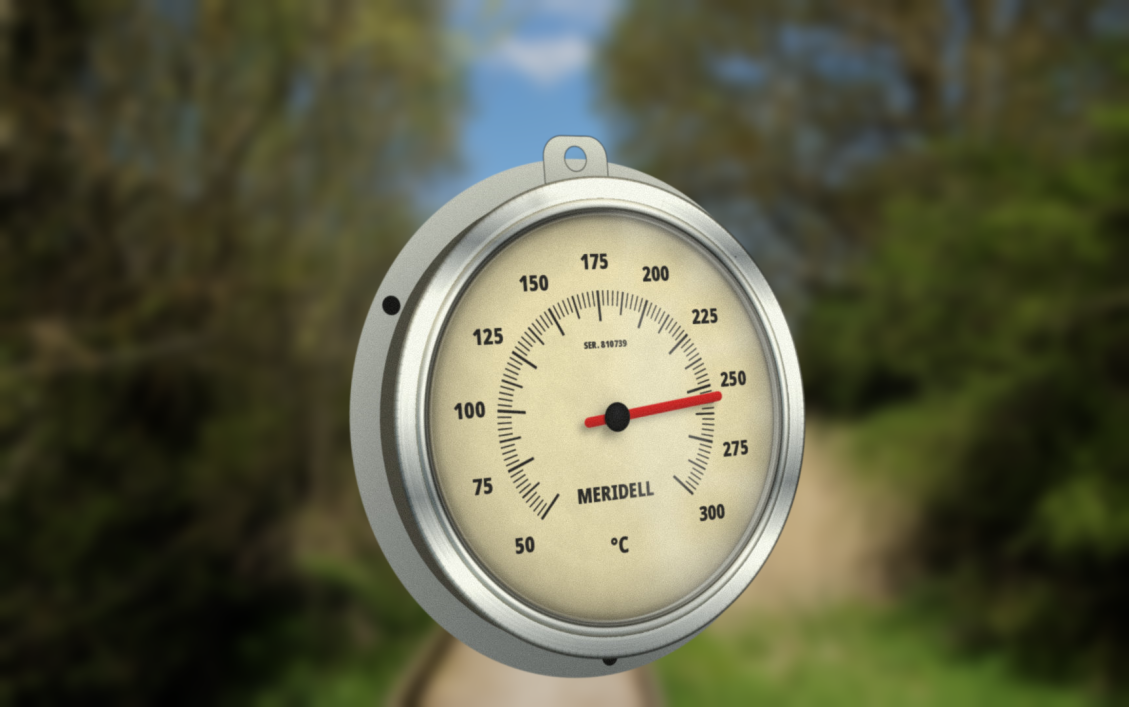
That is **255** °C
